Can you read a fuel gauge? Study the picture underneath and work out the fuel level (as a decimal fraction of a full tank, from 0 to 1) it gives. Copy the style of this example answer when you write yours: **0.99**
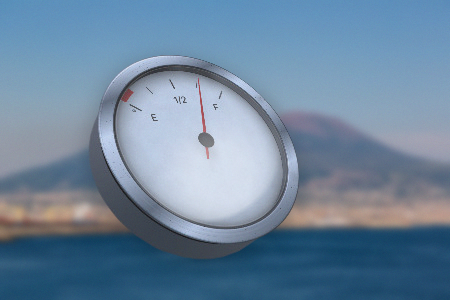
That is **0.75**
